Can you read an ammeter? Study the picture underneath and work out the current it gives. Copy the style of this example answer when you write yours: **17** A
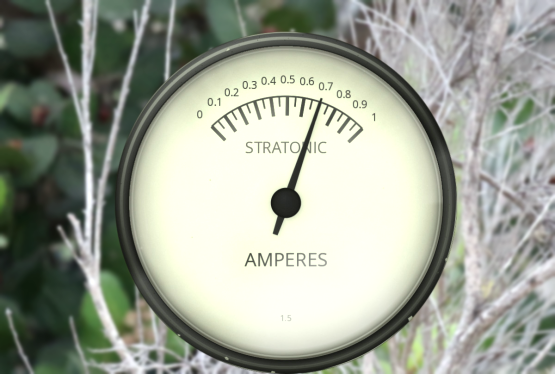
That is **0.7** A
